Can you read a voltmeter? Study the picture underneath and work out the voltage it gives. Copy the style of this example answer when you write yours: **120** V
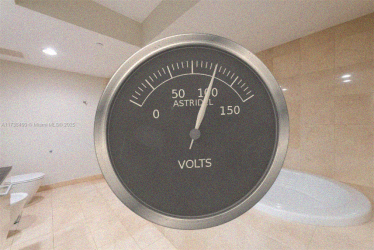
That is **100** V
